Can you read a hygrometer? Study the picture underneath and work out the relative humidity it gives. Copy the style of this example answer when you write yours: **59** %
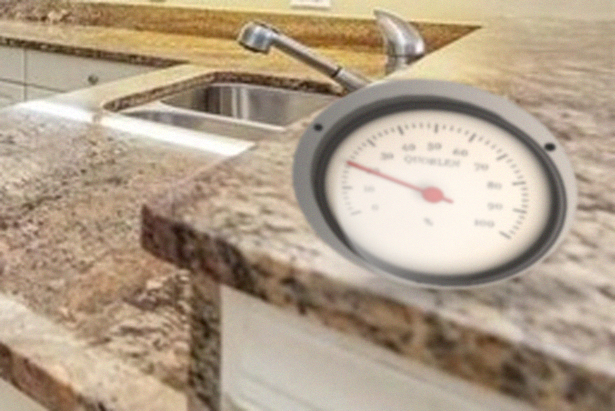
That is **20** %
